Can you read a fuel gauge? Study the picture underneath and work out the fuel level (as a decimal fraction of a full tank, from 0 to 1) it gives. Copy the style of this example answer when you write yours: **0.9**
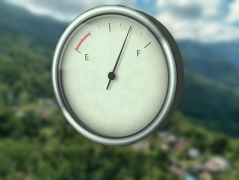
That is **0.75**
